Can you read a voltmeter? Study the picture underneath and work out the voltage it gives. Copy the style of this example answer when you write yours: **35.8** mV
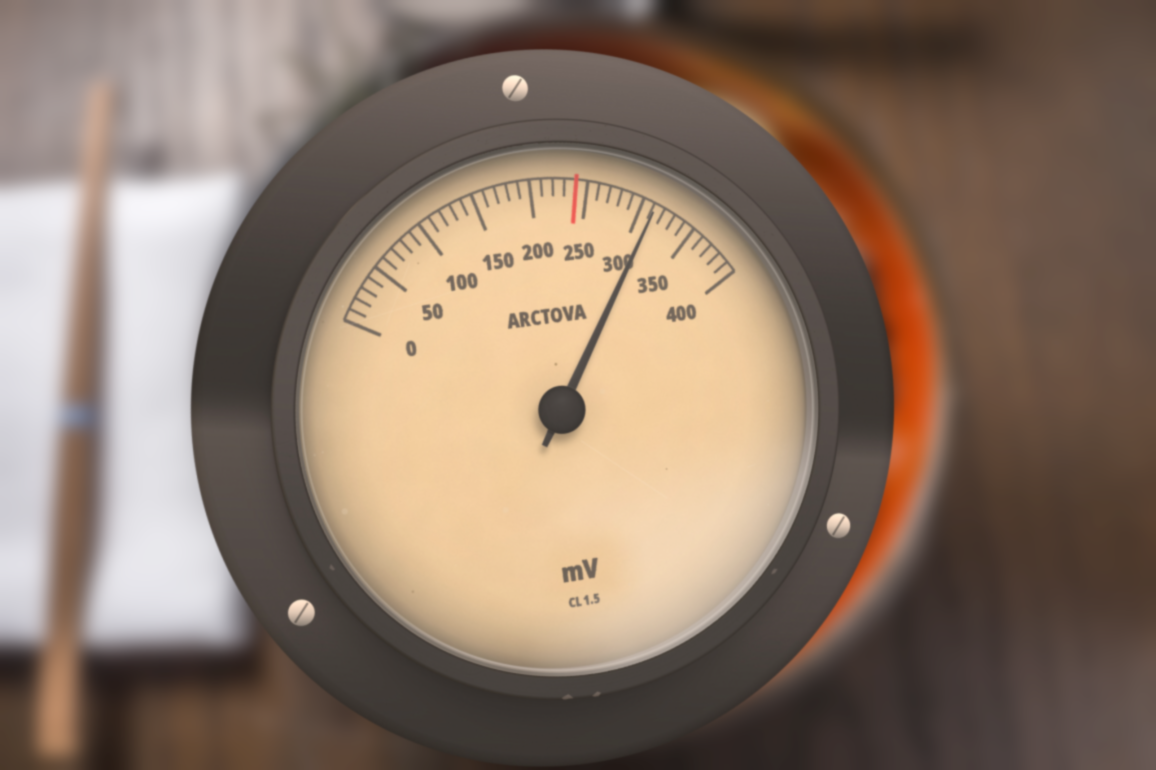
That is **310** mV
